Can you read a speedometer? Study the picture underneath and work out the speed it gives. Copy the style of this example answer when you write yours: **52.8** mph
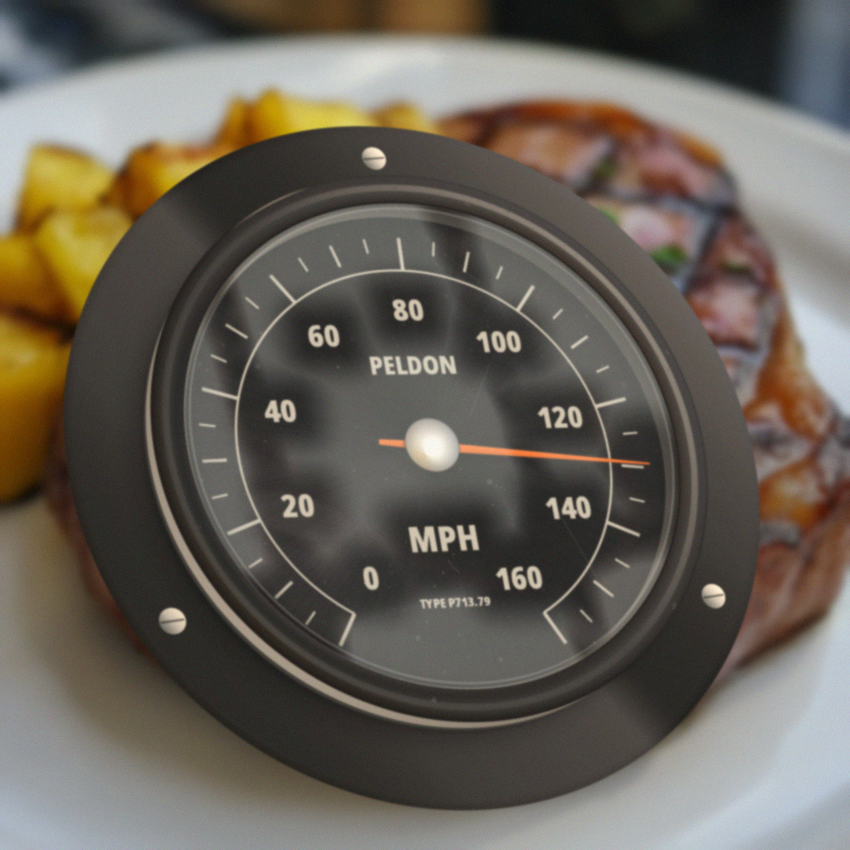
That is **130** mph
